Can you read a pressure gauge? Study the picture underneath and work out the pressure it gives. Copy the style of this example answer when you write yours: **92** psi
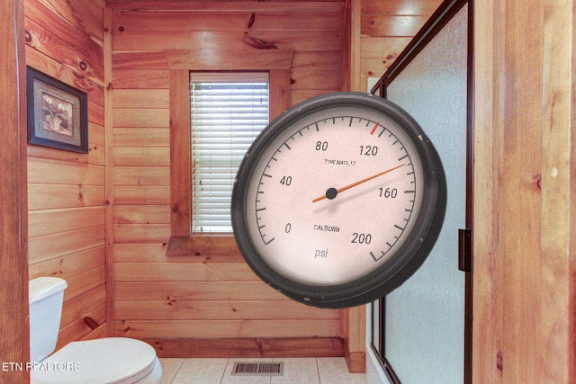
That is **145** psi
